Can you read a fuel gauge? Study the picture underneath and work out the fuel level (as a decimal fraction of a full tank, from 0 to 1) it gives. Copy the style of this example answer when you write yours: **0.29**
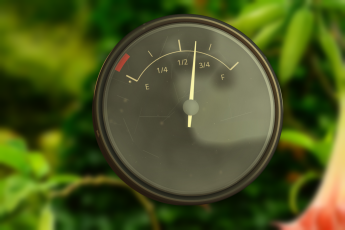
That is **0.625**
